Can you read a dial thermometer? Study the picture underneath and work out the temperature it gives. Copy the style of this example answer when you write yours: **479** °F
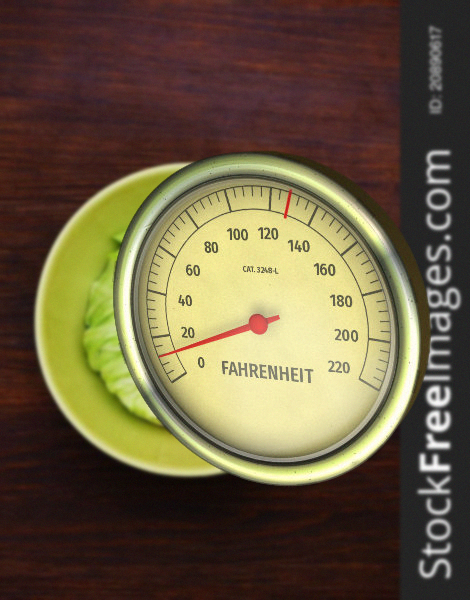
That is **12** °F
